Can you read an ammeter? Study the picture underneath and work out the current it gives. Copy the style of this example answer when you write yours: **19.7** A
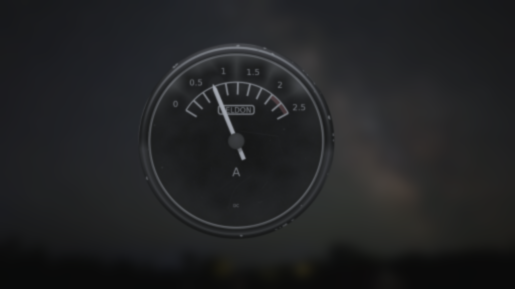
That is **0.75** A
